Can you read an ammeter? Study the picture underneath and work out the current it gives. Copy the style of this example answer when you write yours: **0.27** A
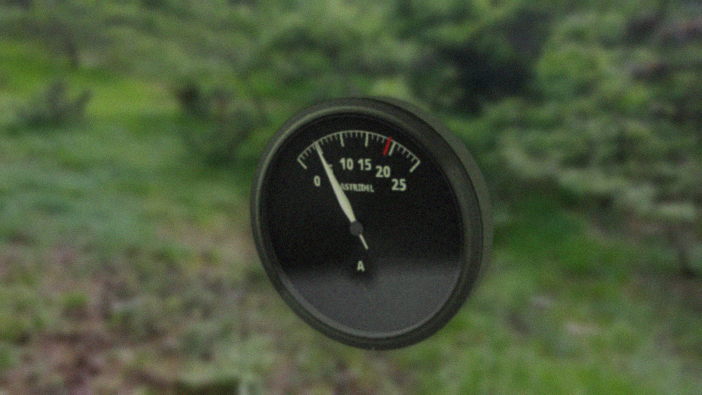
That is **5** A
